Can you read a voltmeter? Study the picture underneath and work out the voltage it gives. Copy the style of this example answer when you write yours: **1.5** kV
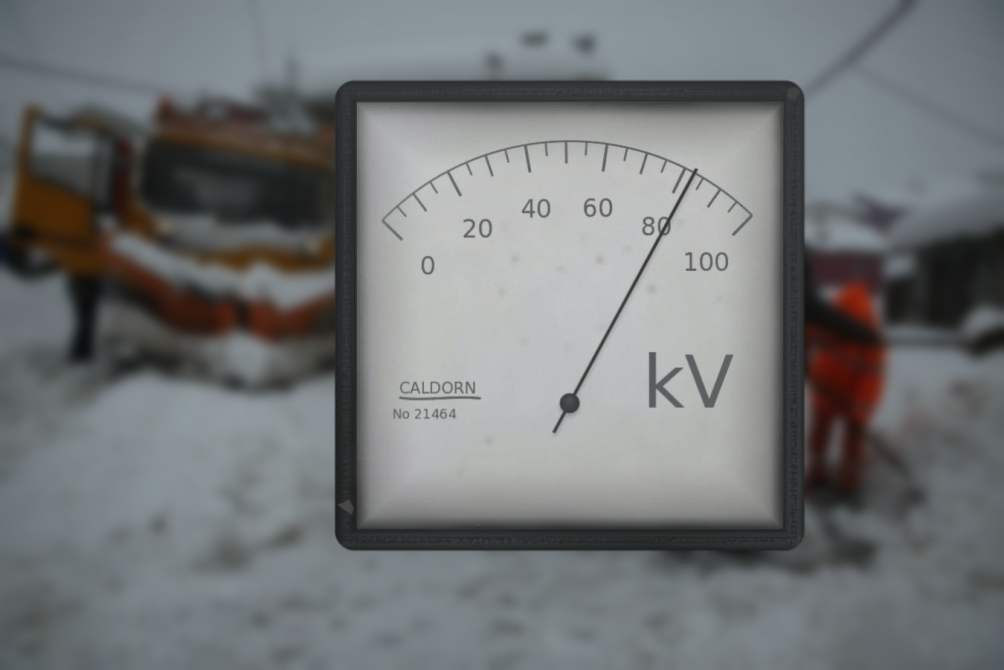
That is **82.5** kV
